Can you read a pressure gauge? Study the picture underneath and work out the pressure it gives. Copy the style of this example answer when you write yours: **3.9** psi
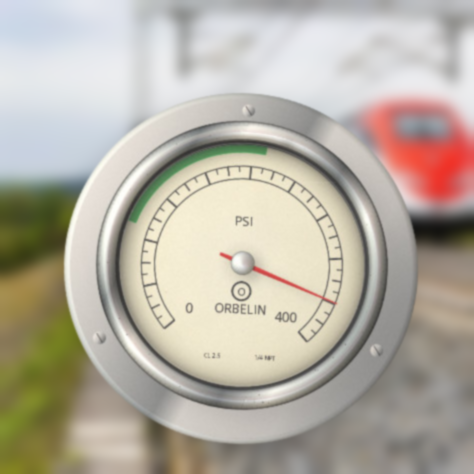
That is **360** psi
